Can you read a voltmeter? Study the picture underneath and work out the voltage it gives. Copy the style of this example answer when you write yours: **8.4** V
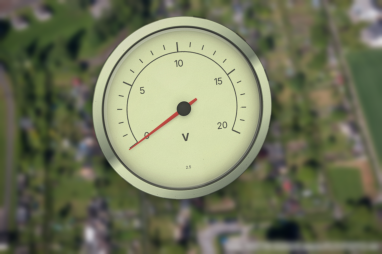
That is **0** V
